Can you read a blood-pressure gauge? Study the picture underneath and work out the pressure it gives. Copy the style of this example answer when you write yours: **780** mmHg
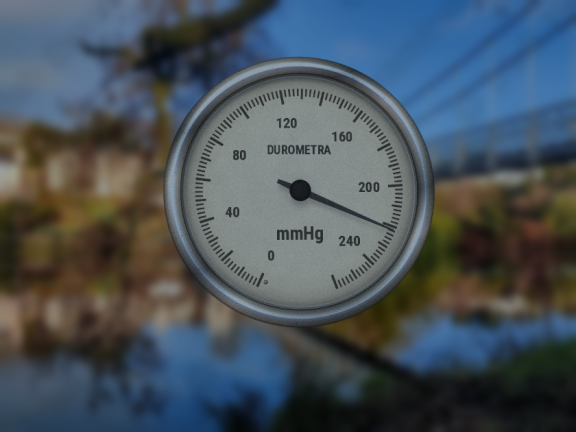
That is **222** mmHg
